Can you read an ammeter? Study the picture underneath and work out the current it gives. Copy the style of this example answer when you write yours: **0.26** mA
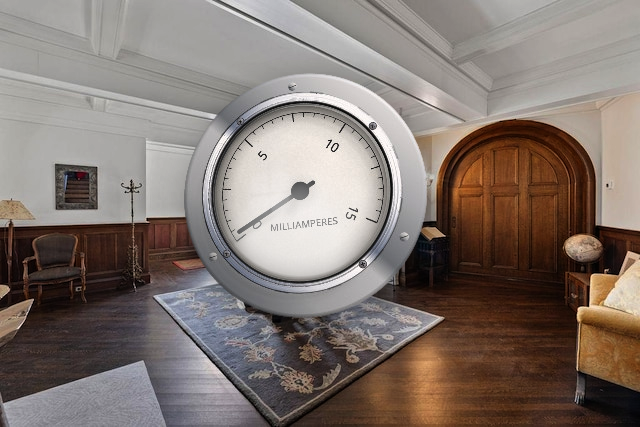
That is **0.25** mA
